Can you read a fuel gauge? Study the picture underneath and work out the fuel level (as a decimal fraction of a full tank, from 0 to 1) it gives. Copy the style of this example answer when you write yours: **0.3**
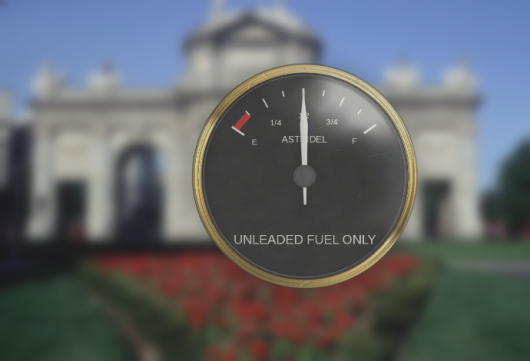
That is **0.5**
